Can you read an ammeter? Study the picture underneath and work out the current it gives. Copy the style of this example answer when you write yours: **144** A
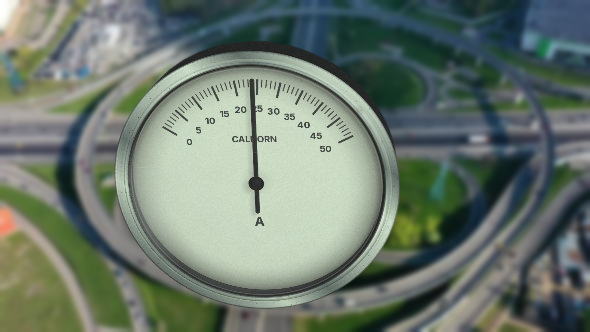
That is **24** A
